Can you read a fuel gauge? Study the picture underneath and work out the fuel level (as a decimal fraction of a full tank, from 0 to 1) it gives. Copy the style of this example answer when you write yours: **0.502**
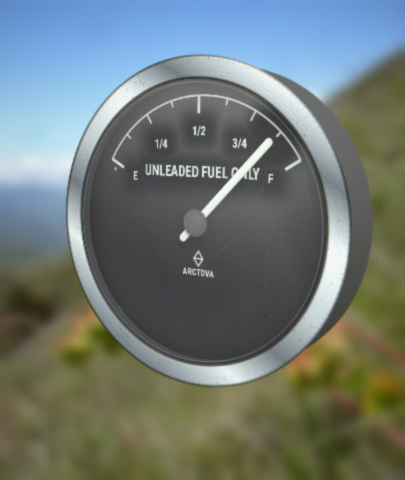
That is **0.875**
